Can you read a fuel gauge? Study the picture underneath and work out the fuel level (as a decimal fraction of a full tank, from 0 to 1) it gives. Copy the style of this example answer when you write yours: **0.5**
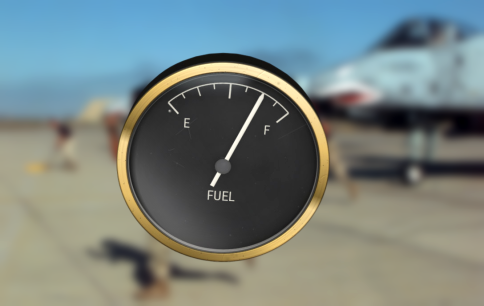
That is **0.75**
